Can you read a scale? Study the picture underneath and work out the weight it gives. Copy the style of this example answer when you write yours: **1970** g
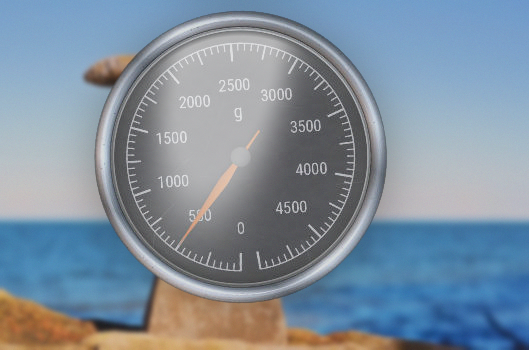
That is **500** g
